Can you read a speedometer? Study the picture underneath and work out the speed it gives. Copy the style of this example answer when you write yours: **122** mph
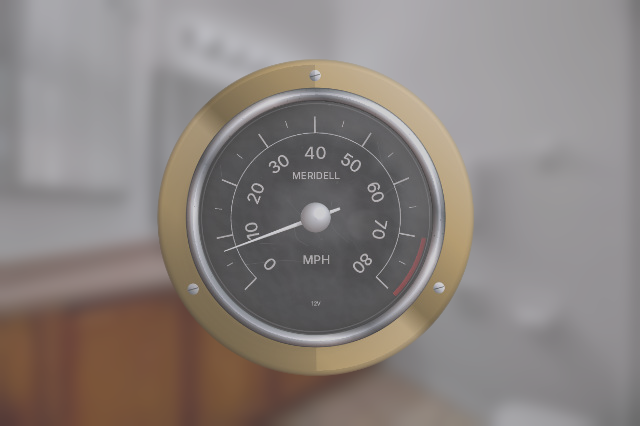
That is **7.5** mph
